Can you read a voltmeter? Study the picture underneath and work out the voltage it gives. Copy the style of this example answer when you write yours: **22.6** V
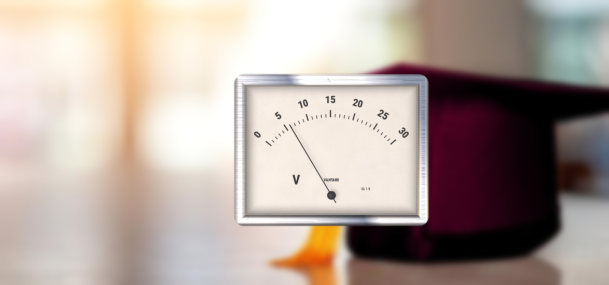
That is **6** V
